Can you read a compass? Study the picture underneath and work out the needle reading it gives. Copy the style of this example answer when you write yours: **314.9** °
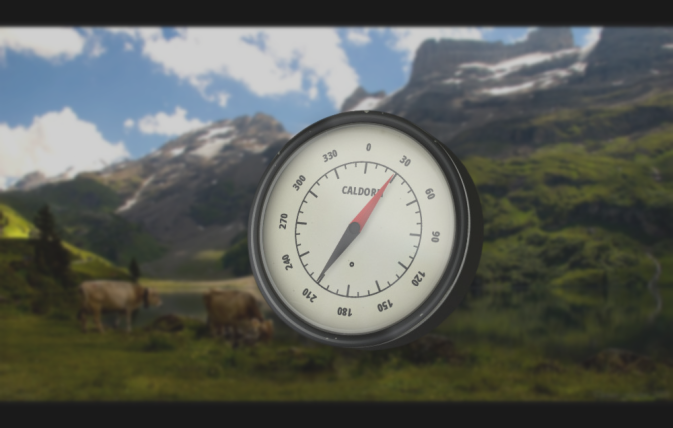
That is **30** °
